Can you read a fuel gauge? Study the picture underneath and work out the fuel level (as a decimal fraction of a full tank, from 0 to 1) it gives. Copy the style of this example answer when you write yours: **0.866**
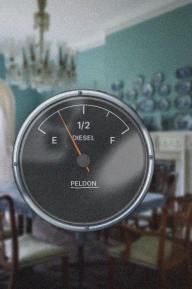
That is **0.25**
